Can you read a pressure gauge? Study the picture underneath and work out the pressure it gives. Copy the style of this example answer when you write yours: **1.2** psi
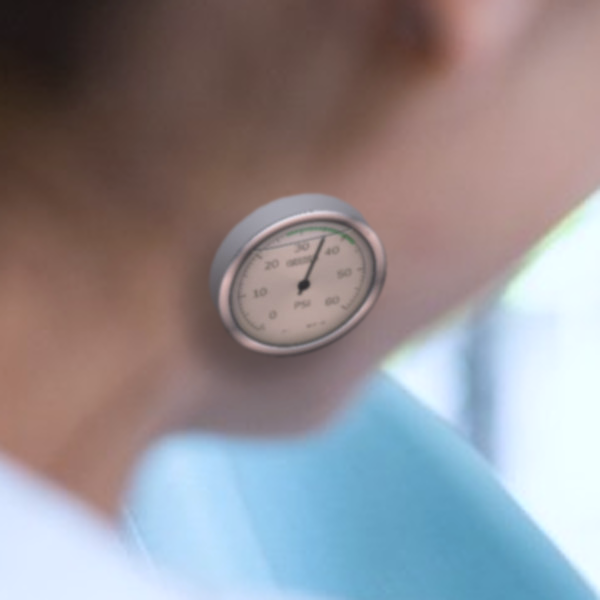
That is **35** psi
